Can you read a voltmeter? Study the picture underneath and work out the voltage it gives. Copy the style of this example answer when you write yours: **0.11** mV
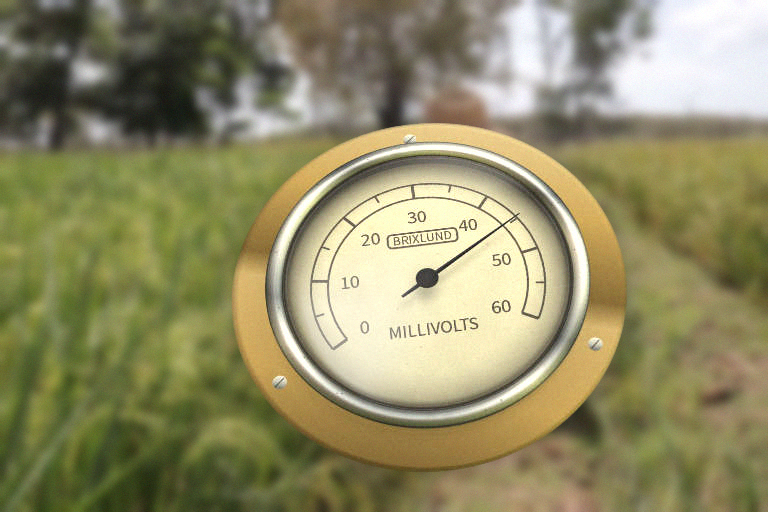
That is **45** mV
